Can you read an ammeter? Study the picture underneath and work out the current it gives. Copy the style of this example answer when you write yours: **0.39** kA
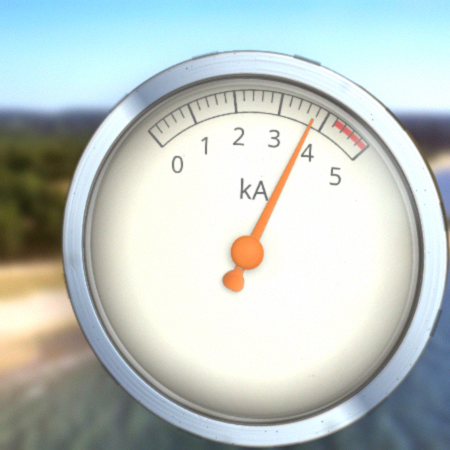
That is **3.8** kA
